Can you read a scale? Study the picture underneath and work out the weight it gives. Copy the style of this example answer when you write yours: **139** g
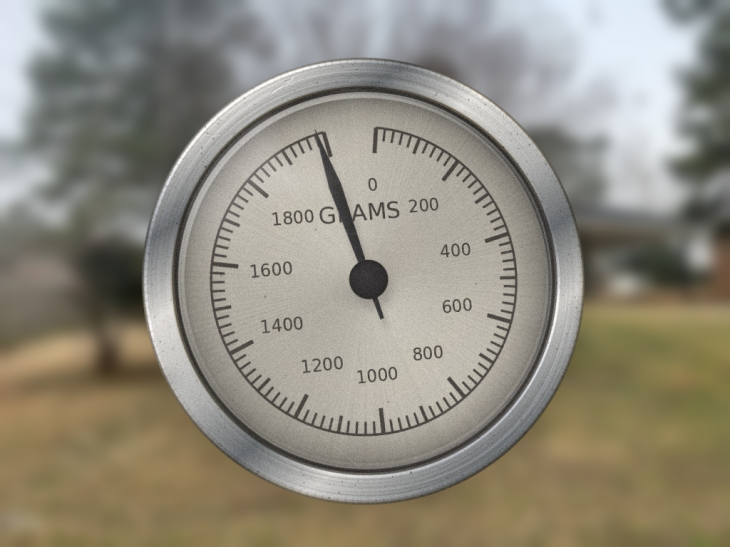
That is **1980** g
